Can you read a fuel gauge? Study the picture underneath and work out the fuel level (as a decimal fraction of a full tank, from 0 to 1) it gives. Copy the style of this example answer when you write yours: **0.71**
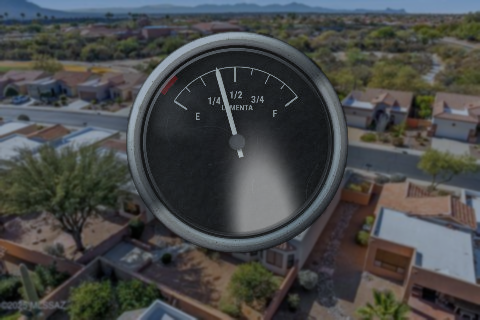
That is **0.375**
